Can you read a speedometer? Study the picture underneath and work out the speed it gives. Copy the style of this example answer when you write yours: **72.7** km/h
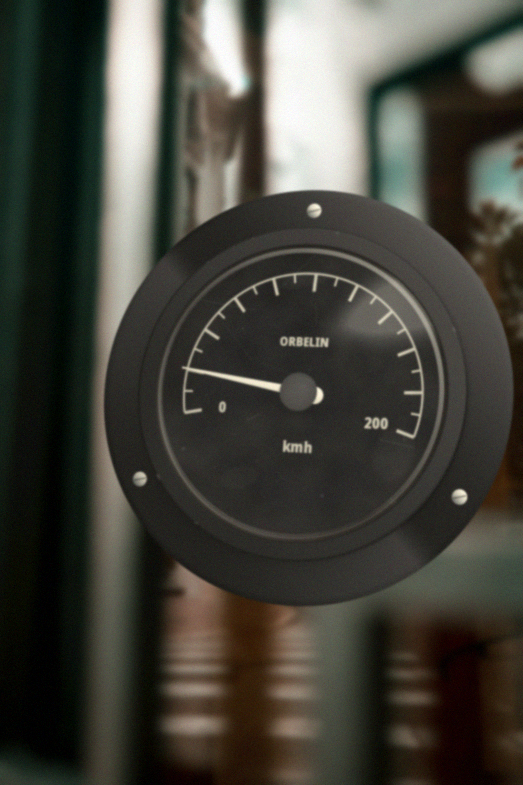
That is **20** km/h
